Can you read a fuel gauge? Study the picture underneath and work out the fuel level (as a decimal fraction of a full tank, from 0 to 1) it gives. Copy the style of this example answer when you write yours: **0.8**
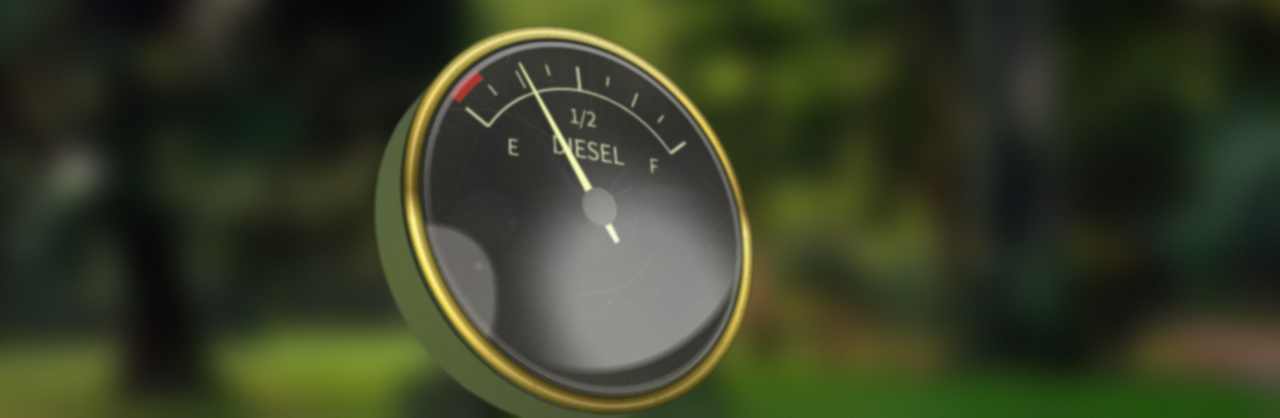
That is **0.25**
